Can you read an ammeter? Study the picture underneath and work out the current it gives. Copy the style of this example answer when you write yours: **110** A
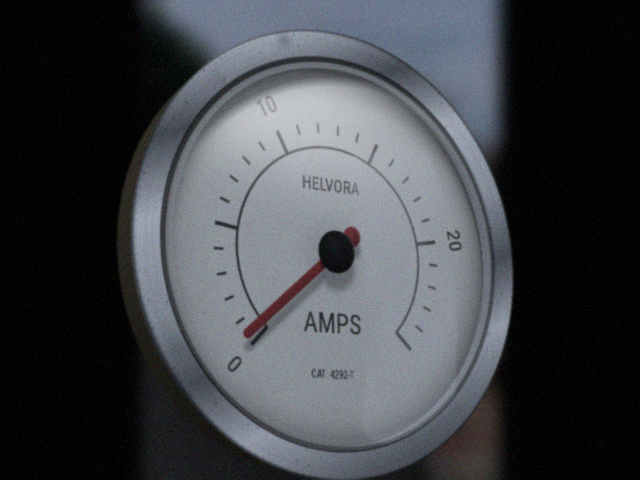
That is **0.5** A
